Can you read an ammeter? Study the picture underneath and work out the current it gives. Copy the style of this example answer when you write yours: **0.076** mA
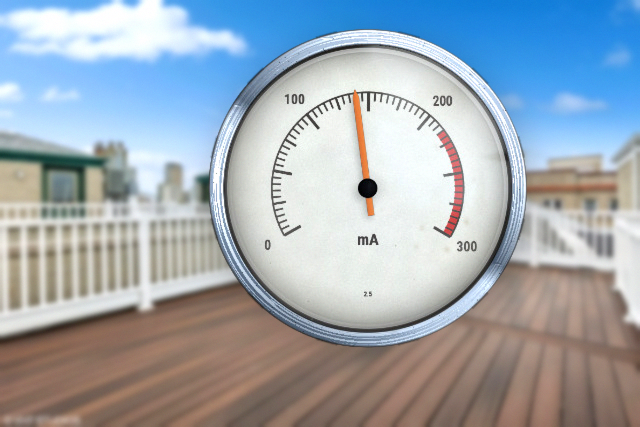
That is **140** mA
